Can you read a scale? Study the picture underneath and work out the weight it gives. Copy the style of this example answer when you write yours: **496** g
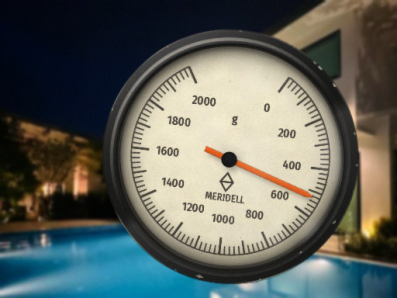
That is **520** g
